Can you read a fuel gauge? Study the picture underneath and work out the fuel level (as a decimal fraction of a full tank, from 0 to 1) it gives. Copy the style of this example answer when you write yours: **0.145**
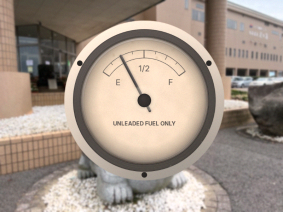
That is **0.25**
